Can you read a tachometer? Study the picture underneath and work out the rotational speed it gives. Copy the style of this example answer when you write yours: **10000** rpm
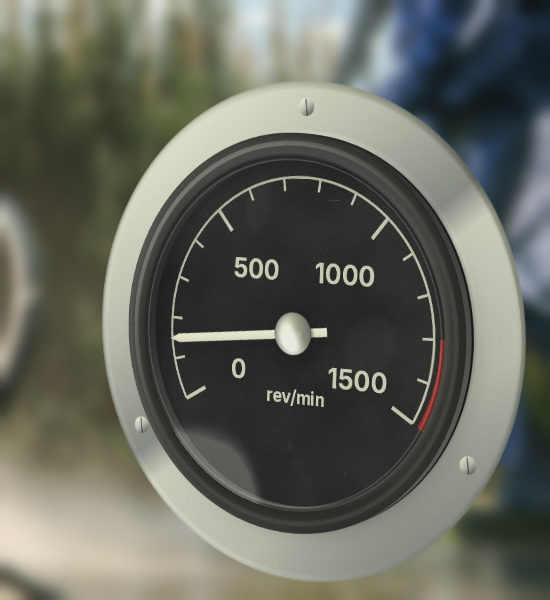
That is **150** rpm
